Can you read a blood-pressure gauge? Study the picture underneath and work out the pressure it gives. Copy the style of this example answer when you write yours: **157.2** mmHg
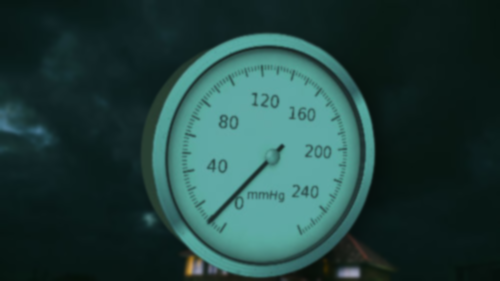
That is **10** mmHg
